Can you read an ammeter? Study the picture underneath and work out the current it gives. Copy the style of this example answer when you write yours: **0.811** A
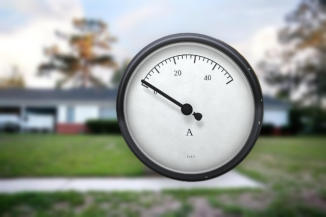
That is **2** A
